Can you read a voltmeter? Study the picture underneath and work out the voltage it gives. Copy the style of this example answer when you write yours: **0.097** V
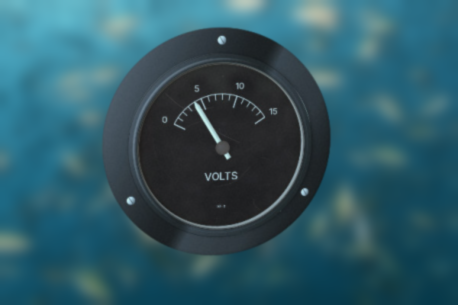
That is **4** V
